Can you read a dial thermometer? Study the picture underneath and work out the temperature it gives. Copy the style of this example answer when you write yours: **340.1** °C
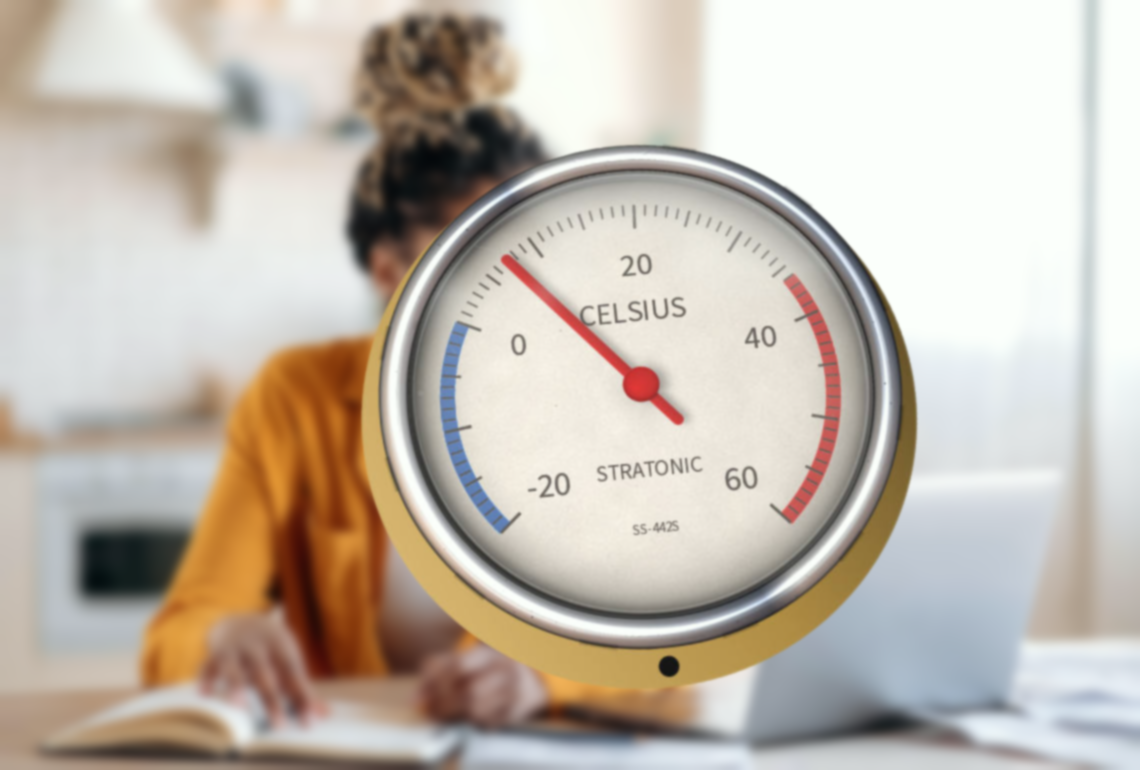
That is **7** °C
